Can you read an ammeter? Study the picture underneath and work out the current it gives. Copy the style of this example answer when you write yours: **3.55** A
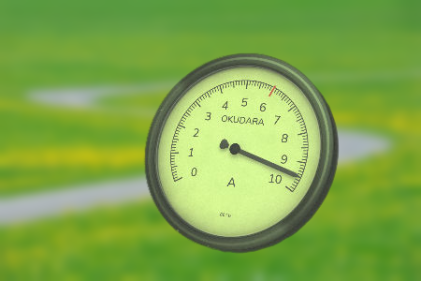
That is **9.5** A
